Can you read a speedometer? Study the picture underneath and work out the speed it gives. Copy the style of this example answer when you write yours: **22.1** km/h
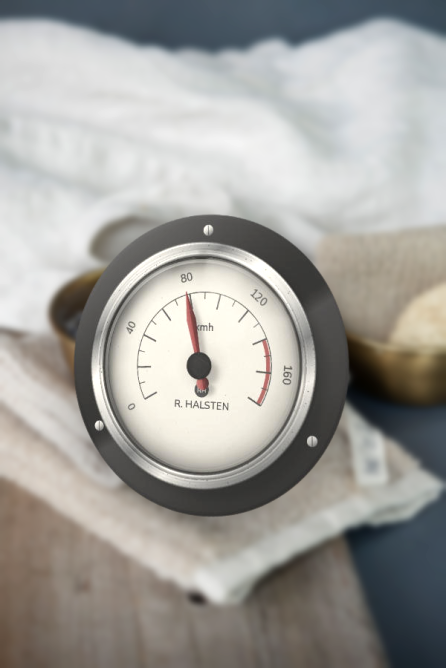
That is **80** km/h
